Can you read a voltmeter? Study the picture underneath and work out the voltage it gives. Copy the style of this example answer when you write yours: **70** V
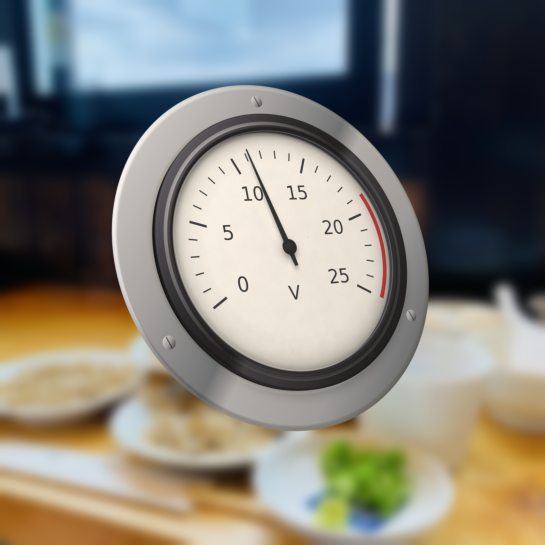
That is **11** V
